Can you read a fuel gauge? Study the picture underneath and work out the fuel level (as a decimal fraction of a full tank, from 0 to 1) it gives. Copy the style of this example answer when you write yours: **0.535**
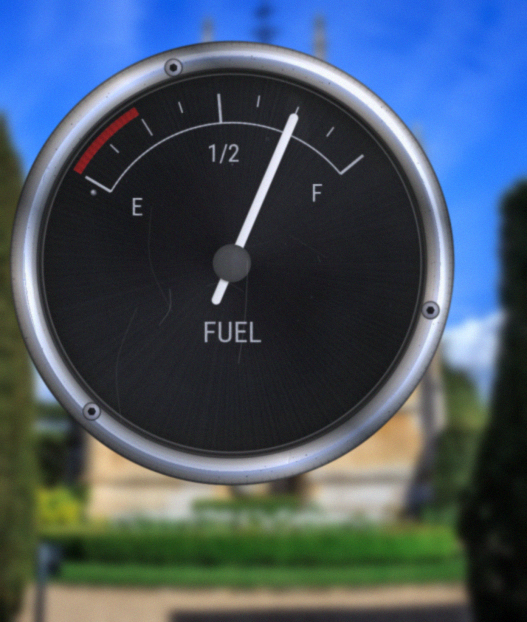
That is **0.75**
